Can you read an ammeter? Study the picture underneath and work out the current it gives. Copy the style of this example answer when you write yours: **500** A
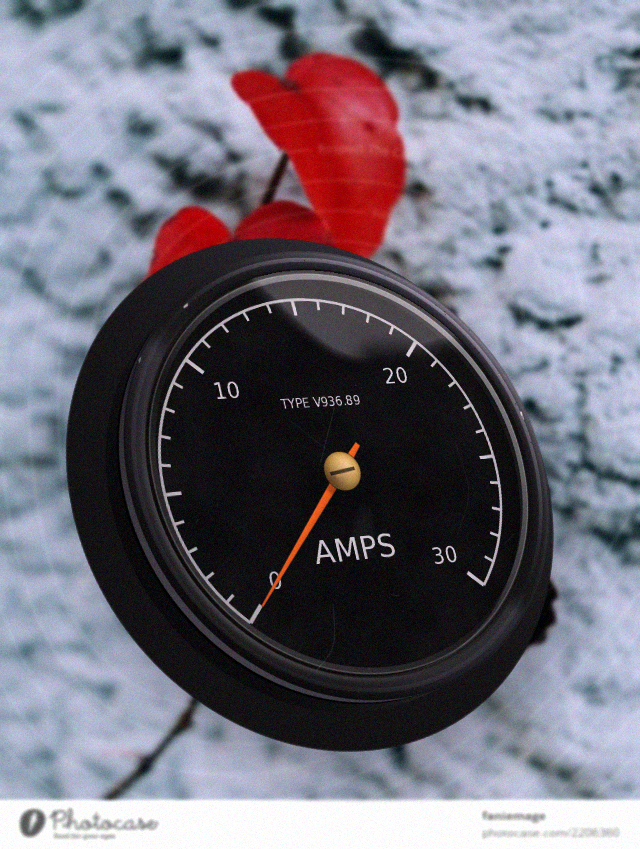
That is **0** A
